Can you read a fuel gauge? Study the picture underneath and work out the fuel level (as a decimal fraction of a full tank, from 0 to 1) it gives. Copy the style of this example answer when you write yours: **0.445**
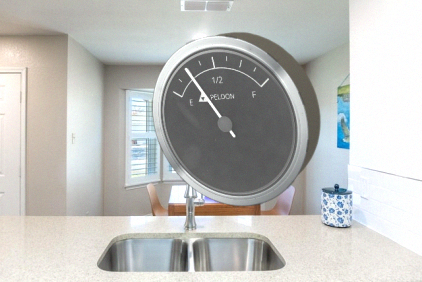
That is **0.25**
